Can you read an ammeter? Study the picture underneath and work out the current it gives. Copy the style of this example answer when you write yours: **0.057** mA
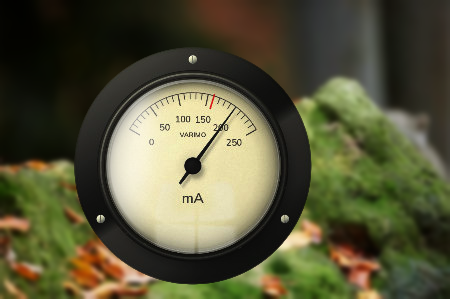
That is **200** mA
